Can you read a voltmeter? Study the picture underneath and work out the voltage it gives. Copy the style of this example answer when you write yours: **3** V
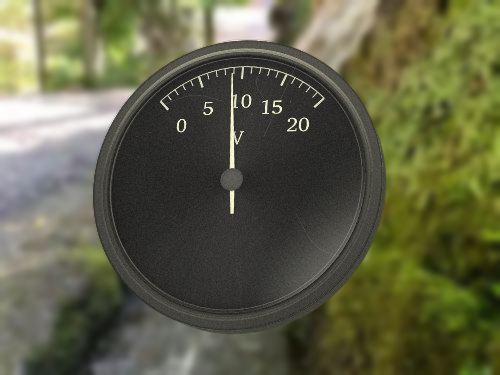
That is **9** V
